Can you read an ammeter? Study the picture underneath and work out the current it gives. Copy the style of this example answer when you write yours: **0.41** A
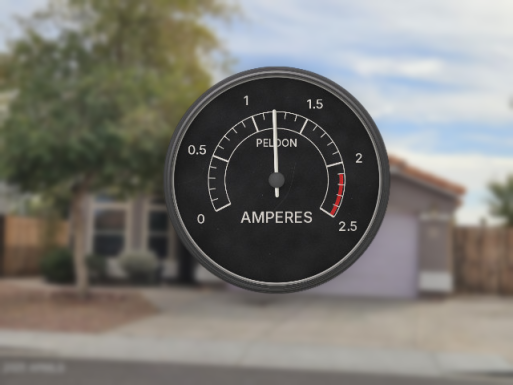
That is **1.2** A
